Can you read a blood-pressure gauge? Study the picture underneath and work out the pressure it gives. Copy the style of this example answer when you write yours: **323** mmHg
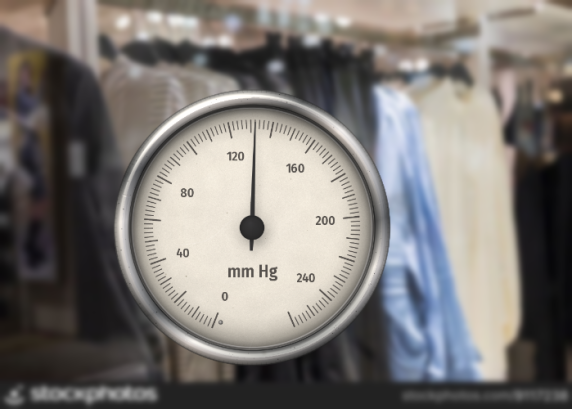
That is **132** mmHg
